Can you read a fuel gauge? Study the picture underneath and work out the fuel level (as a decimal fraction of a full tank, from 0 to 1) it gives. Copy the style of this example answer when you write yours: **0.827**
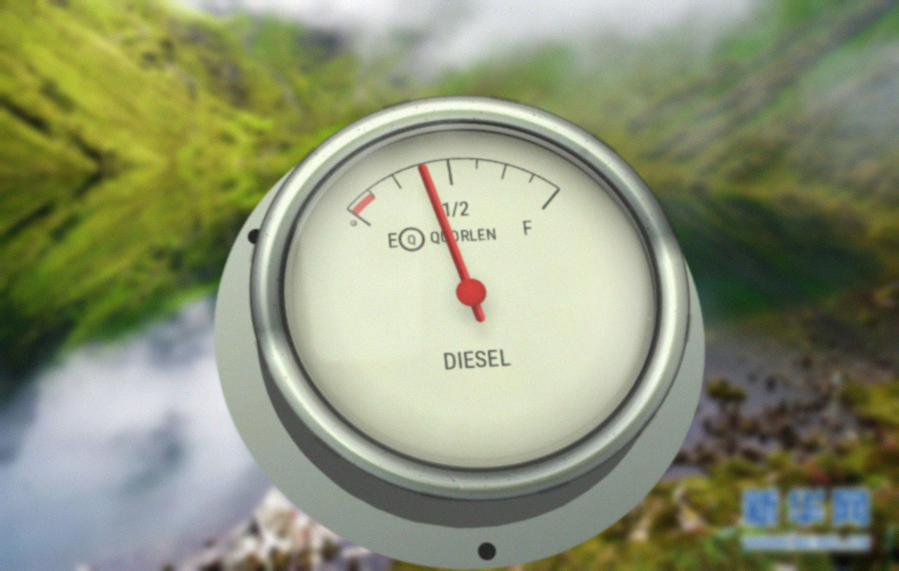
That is **0.375**
